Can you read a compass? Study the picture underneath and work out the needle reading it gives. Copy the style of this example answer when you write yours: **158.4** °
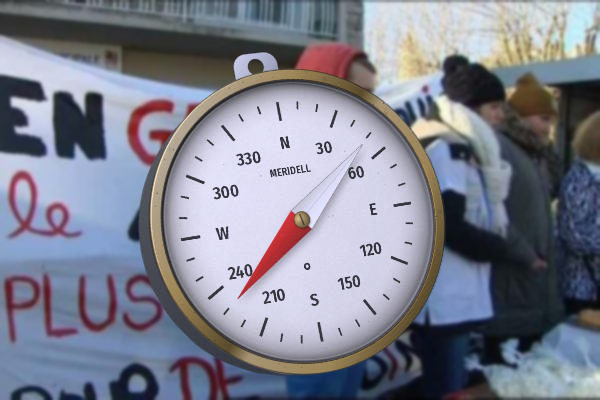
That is **230** °
